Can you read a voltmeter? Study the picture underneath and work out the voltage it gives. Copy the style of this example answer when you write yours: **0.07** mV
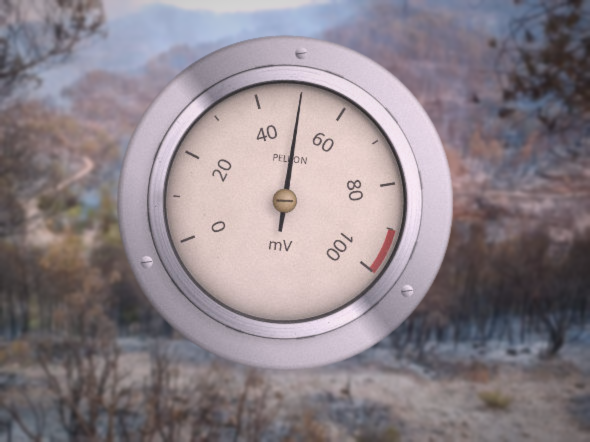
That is **50** mV
